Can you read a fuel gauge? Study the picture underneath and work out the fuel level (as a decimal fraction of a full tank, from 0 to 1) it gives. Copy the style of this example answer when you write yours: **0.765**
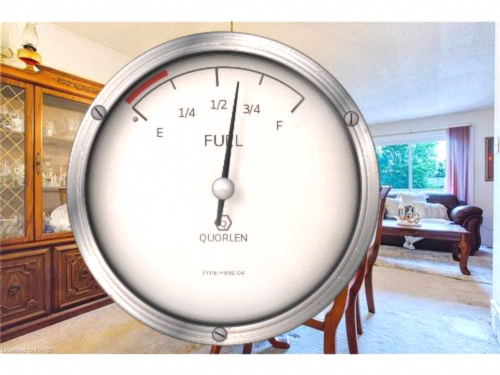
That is **0.625**
